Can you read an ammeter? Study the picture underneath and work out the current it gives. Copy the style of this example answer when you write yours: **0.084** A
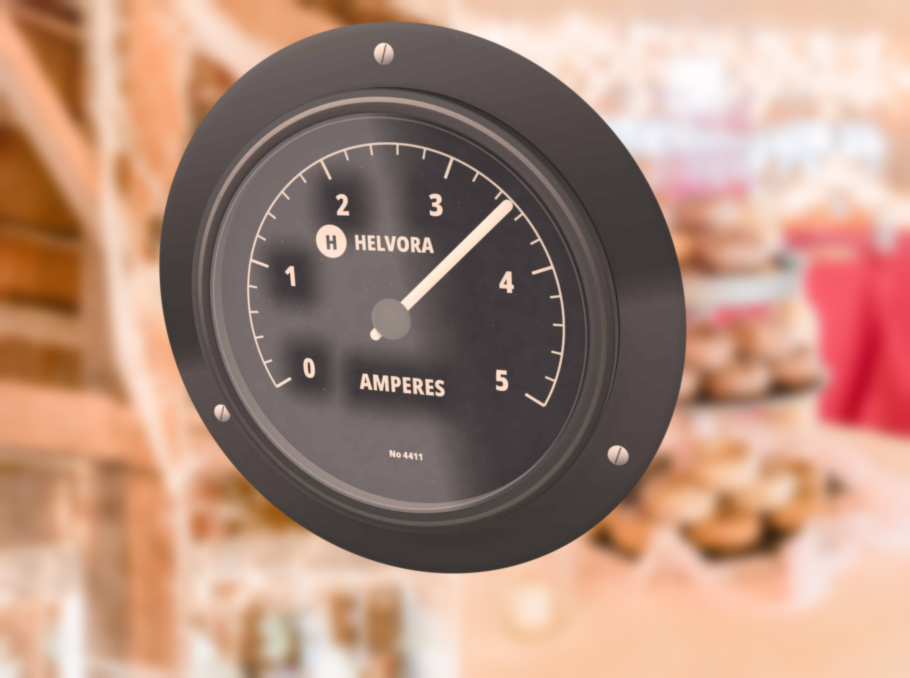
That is **3.5** A
